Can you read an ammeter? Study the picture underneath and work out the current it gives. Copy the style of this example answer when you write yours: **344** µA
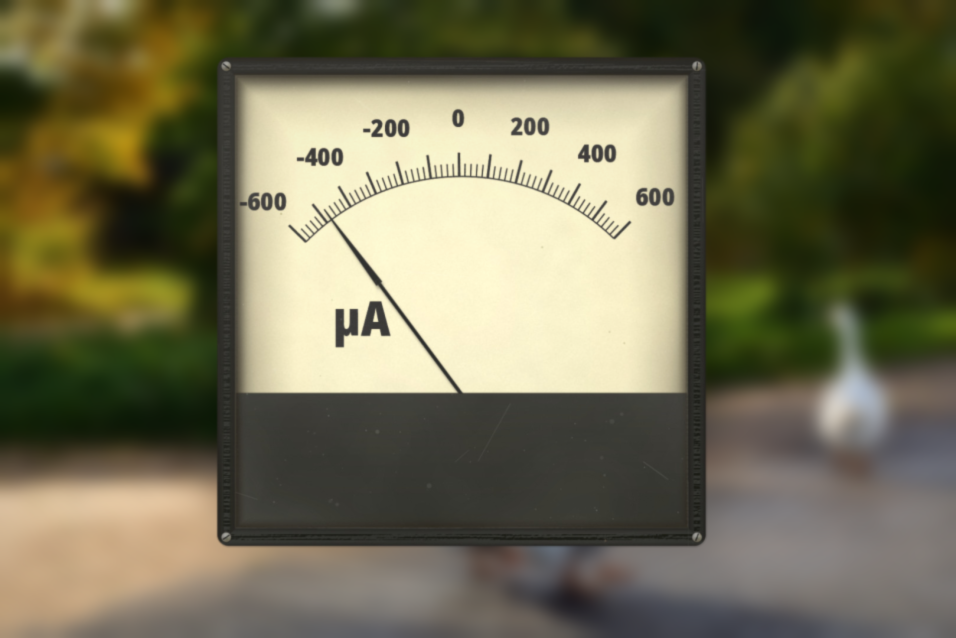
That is **-480** µA
